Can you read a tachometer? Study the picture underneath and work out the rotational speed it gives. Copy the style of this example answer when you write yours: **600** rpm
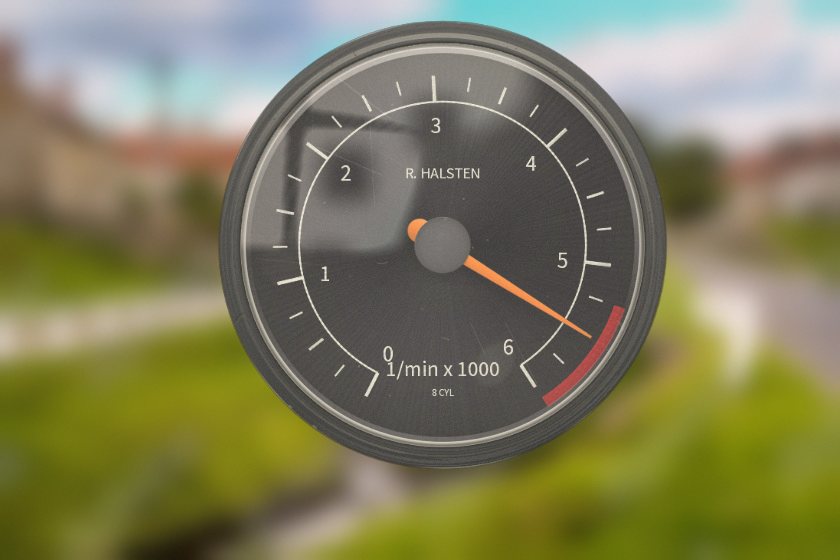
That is **5500** rpm
